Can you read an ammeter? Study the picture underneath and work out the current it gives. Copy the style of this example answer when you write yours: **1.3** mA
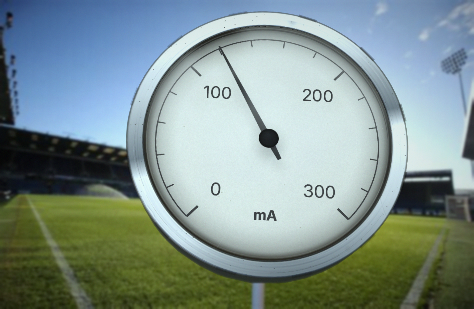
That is **120** mA
